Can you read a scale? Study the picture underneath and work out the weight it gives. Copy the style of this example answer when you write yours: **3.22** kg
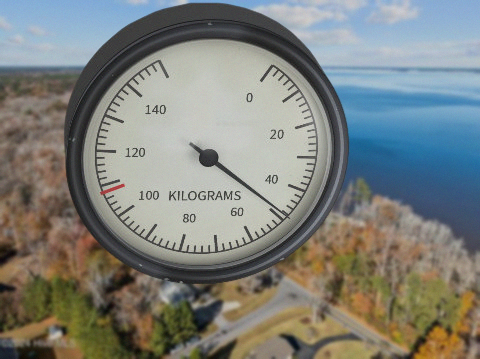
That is **48** kg
